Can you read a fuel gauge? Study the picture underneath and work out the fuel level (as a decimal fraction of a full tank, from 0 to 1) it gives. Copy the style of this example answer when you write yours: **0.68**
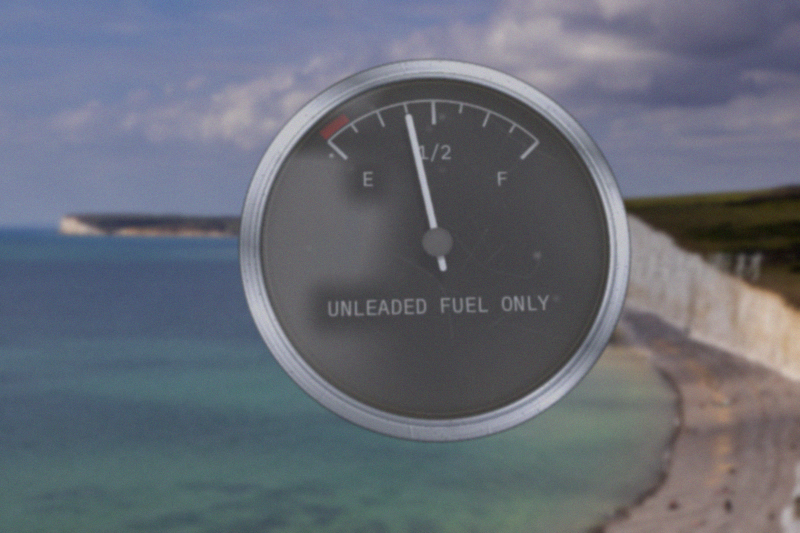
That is **0.375**
